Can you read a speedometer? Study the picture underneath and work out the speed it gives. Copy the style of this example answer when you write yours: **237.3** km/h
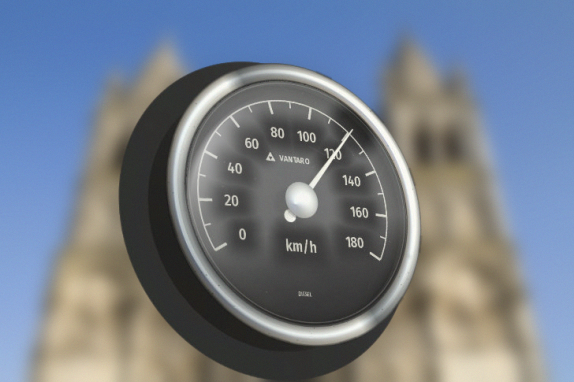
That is **120** km/h
